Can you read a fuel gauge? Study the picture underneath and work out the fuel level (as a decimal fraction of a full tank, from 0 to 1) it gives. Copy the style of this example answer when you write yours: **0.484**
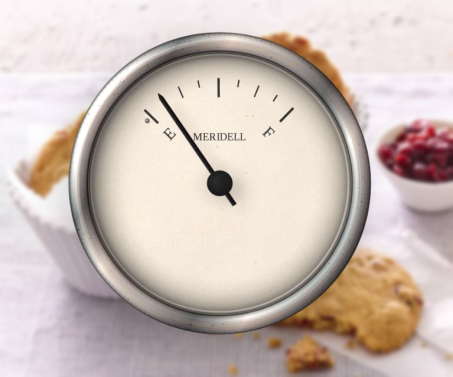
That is **0.125**
